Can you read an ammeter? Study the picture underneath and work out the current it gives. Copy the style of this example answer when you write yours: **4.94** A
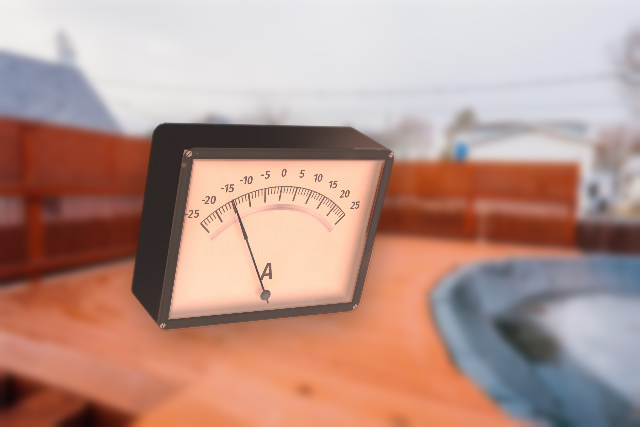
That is **-15** A
